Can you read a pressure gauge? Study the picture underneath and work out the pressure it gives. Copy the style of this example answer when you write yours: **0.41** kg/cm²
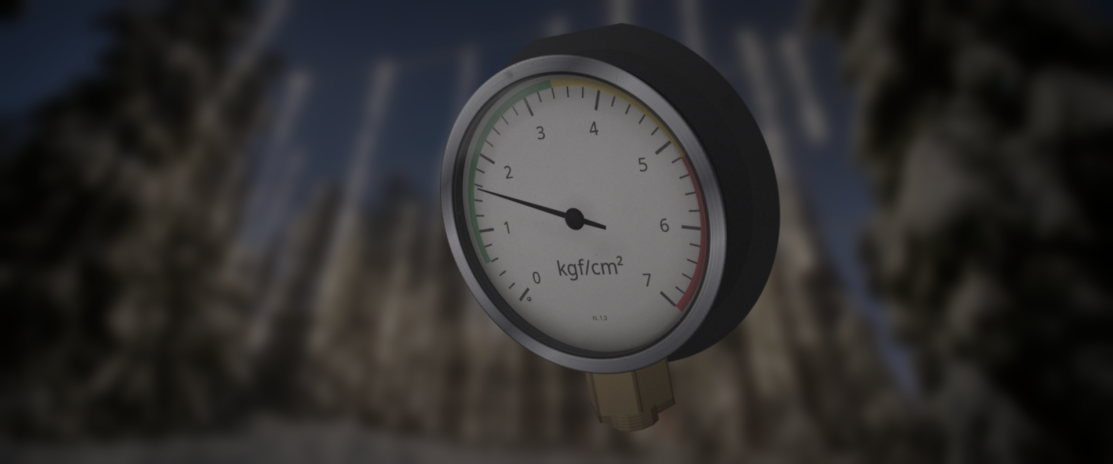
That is **1.6** kg/cm²
